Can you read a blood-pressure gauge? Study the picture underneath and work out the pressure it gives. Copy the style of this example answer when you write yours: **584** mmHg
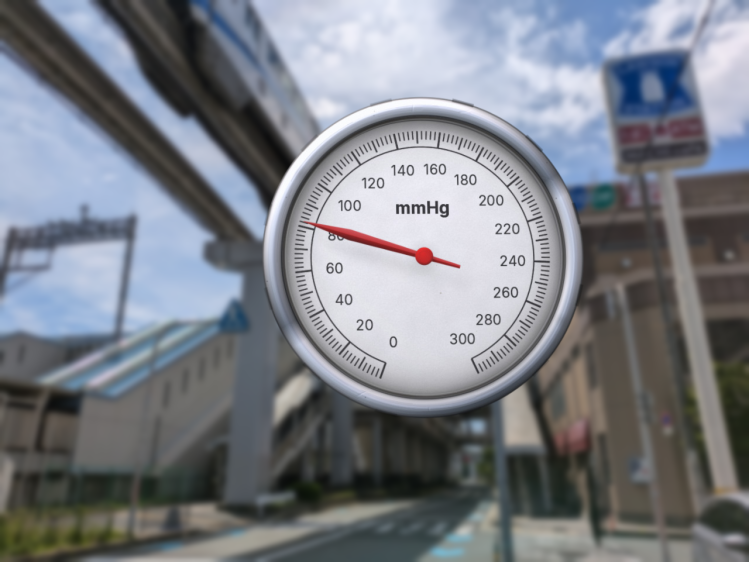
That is **82** mmHg
